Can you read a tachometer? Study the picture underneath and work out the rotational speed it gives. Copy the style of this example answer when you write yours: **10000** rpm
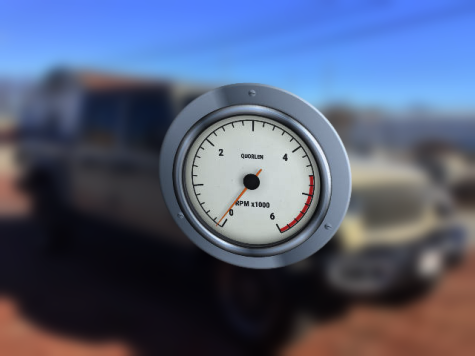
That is **100** rpm
